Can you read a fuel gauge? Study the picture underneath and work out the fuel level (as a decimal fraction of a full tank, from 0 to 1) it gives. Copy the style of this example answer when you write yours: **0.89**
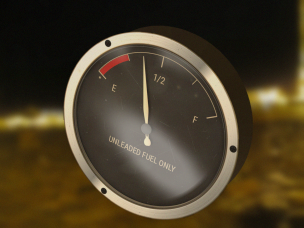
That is **0.375**
